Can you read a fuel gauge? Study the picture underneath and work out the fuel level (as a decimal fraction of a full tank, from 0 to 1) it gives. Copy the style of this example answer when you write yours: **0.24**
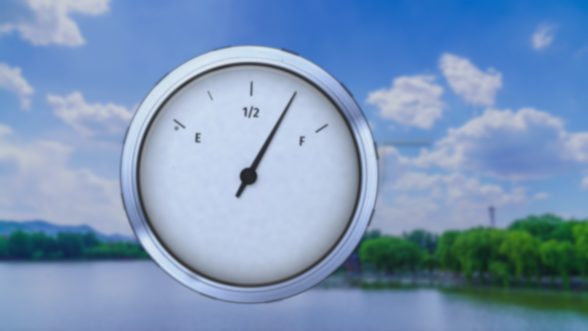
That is **0.75**
